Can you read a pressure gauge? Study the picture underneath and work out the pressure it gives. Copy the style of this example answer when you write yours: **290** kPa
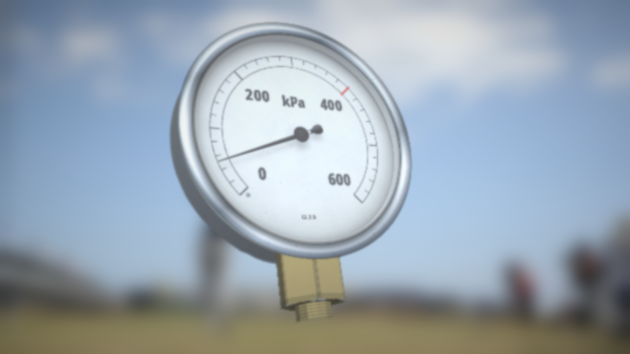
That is **50** kPa
